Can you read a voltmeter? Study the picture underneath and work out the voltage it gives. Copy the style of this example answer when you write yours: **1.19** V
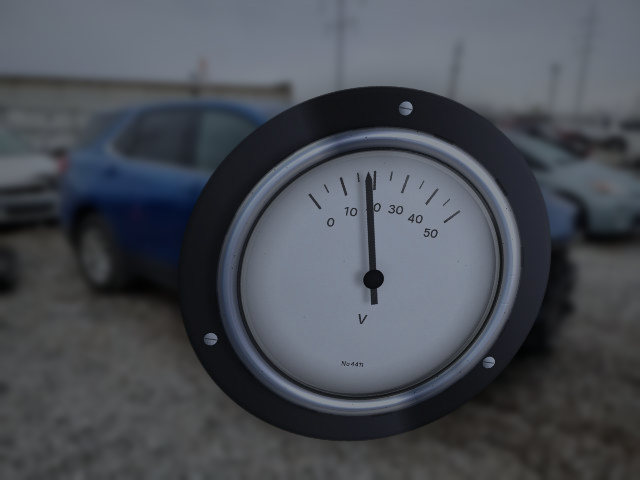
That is **17.5** V
